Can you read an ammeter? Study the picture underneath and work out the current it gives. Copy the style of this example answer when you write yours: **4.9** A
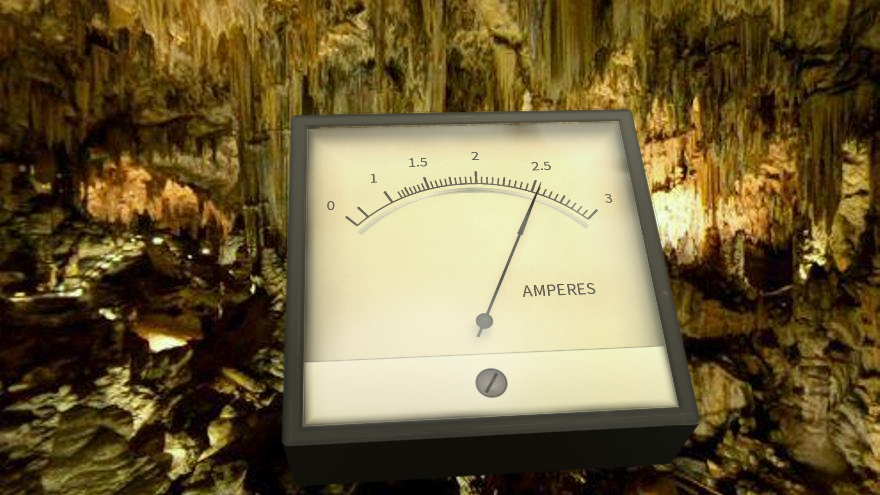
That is **2.55** A
